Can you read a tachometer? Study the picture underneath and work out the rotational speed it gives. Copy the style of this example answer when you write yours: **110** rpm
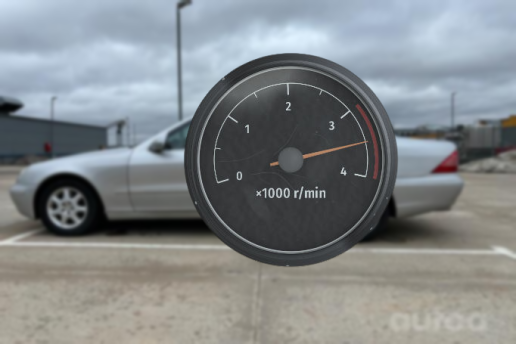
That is **3500** rpm
